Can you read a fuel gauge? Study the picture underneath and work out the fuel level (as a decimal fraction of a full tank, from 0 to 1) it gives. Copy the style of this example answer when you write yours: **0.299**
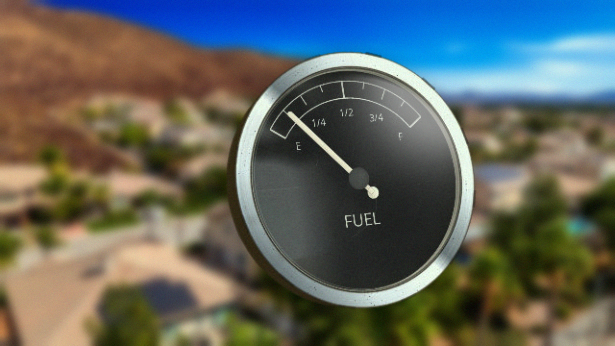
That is **0.125**
